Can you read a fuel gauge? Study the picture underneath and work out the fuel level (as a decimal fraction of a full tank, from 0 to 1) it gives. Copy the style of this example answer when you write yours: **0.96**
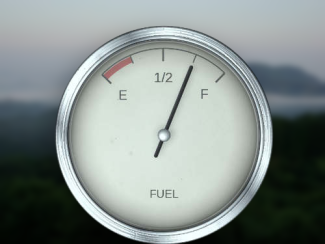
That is **0.75**
